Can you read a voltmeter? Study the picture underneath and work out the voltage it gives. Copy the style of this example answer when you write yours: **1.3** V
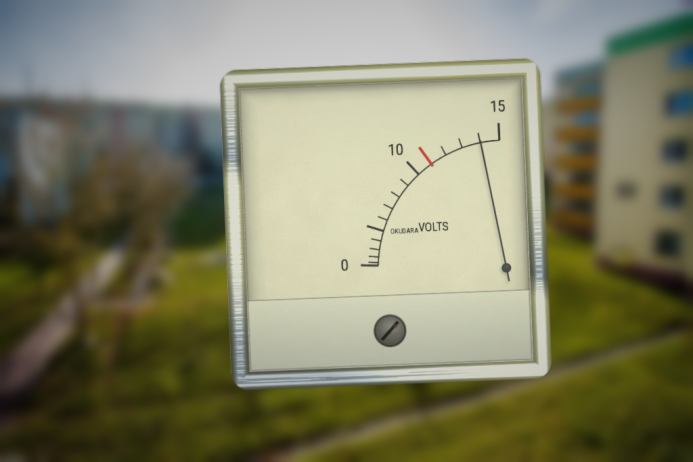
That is **14** V
